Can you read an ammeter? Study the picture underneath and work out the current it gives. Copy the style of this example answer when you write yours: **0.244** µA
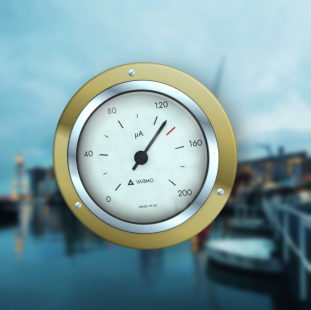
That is **130** µA
